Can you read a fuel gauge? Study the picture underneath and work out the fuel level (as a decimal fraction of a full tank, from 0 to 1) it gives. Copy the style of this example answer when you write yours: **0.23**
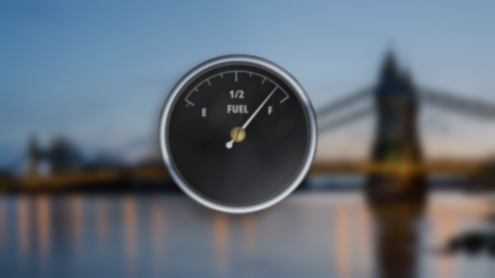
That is **0.875**
